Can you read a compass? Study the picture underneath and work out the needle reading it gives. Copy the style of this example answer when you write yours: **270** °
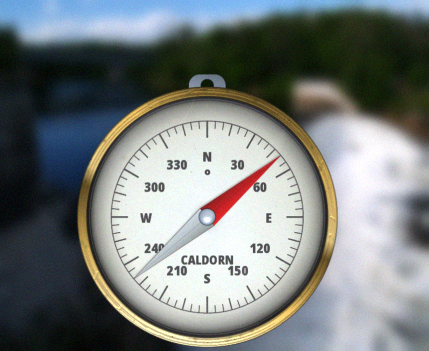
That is **50** °
